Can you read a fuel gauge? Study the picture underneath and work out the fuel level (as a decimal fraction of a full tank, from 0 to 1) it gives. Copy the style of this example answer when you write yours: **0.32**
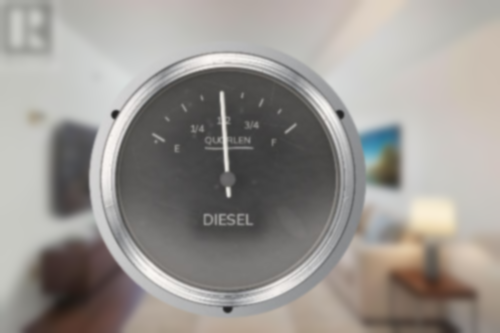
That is **0.5**
